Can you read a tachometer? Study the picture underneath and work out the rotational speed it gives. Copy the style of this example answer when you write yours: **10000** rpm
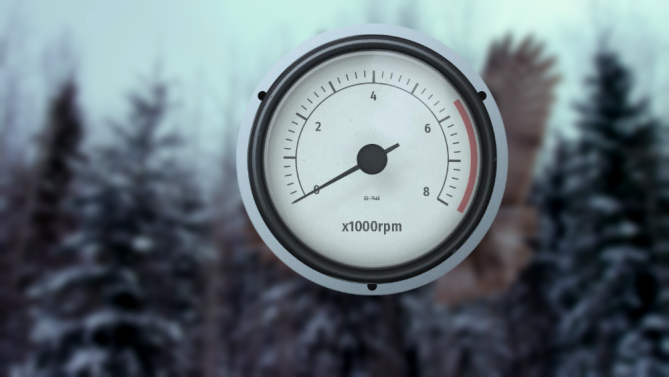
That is **0** rpm
